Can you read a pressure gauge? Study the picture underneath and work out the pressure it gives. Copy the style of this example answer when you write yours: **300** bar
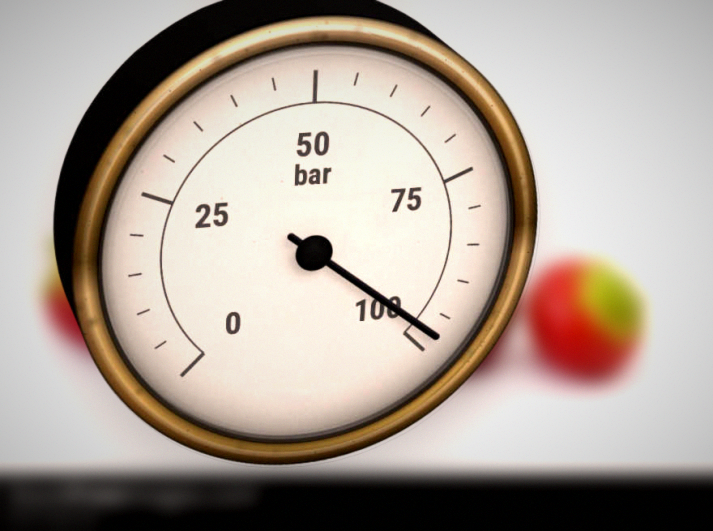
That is **97.5** bar
